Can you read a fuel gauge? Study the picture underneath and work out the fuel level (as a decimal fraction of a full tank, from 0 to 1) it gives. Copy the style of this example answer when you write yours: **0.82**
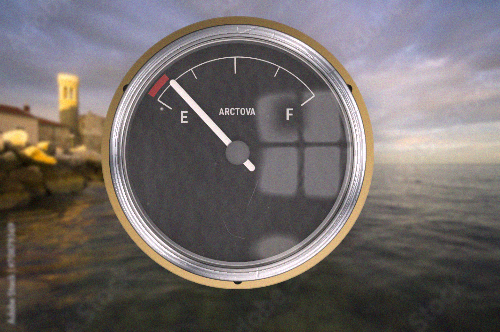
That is **0.125**
